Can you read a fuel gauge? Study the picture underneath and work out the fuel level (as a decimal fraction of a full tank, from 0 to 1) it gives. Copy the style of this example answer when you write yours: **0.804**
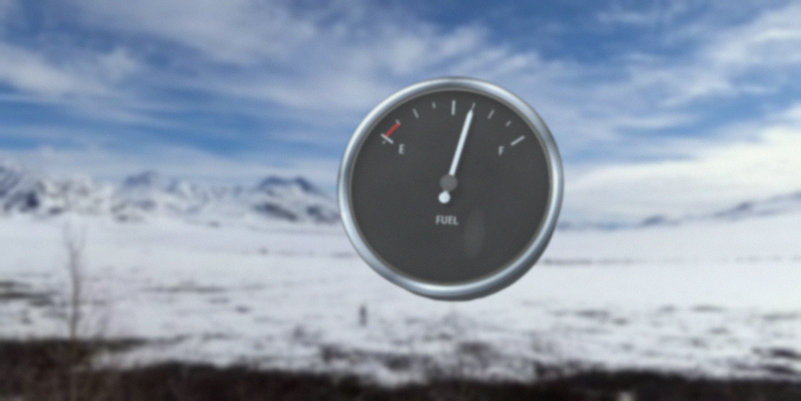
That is **0.625**
